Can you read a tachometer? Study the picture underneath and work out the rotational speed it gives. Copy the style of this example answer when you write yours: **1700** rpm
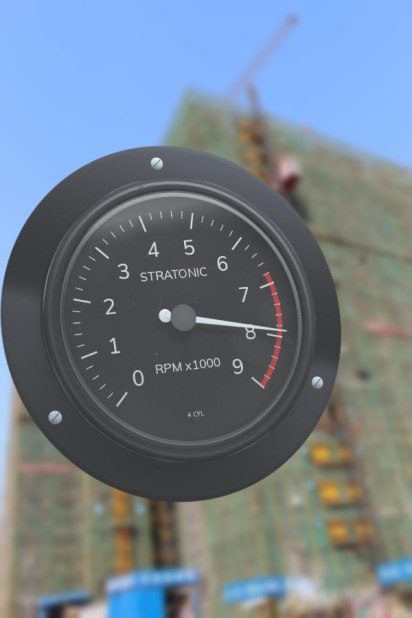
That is **7900** rpm
